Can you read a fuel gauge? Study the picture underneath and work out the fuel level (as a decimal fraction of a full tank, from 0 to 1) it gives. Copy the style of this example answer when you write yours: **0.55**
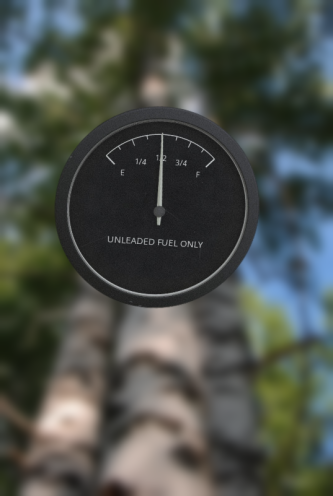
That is **0.5**
